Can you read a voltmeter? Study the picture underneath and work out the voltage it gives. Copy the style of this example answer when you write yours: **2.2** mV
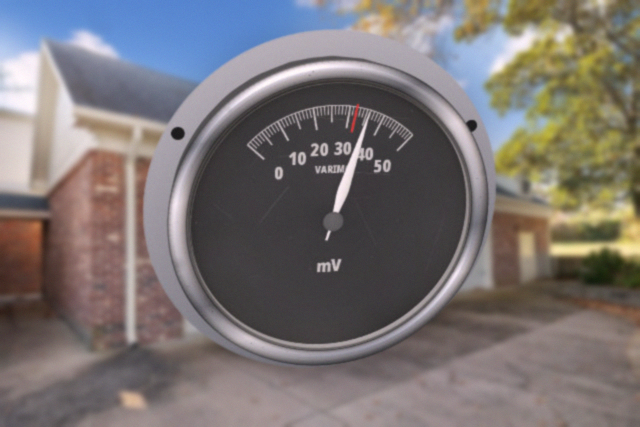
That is **35** mV
